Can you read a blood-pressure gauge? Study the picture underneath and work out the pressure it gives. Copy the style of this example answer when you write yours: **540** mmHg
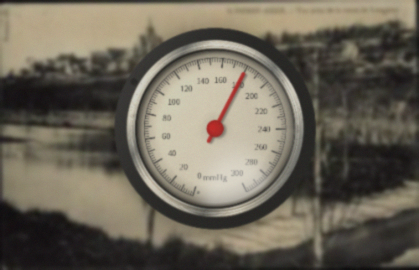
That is **180** mmHg
